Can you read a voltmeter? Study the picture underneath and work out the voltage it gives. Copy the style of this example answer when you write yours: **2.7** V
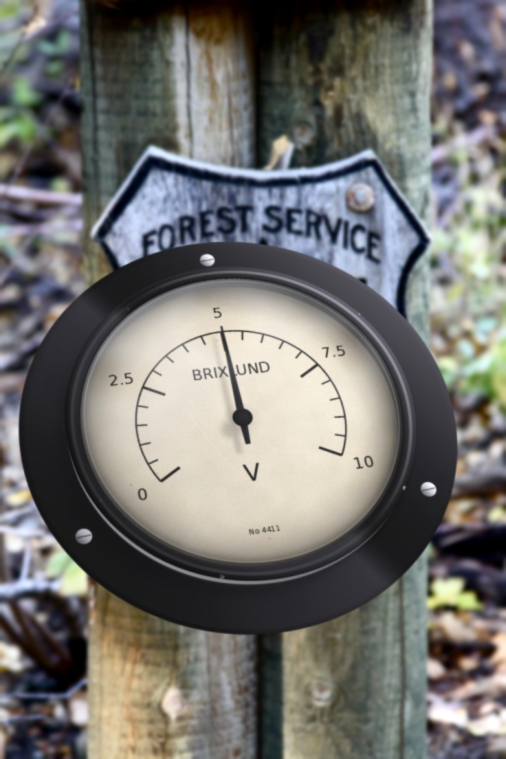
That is **5** V
